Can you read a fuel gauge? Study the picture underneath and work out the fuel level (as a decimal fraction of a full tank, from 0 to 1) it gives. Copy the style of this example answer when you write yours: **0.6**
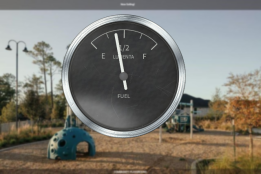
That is **0.375**
